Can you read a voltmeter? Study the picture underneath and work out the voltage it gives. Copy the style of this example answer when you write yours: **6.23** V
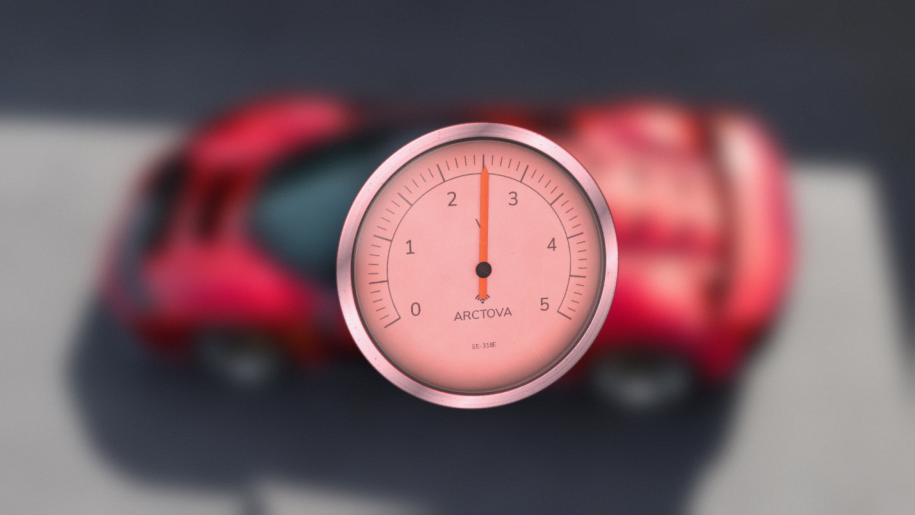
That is **2.5** V
